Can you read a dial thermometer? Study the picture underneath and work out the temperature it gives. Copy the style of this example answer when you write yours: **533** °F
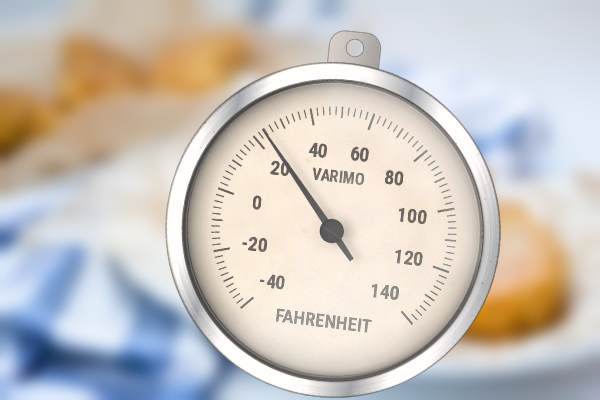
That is **24** °F
